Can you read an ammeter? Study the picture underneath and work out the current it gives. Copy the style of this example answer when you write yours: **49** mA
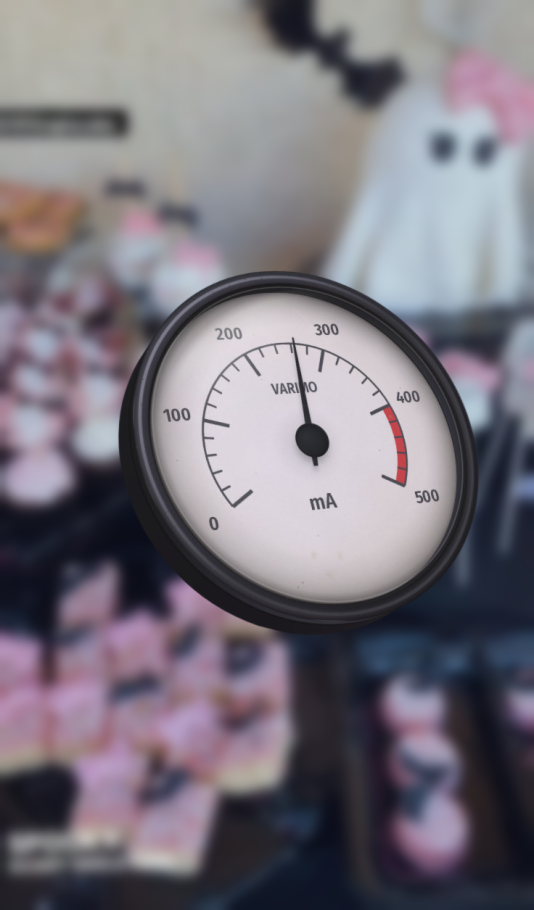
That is **260** mA
